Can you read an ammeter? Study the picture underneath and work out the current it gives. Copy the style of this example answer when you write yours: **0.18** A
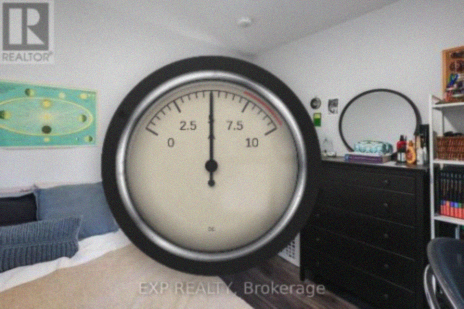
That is **5** A
